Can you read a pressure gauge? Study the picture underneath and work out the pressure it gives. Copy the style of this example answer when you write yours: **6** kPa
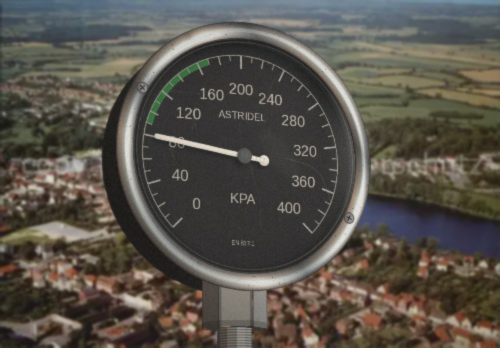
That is **80** kPa
